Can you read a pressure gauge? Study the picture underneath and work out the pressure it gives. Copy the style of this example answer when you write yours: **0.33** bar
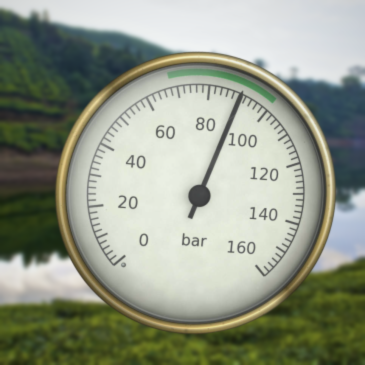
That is **90** bar
